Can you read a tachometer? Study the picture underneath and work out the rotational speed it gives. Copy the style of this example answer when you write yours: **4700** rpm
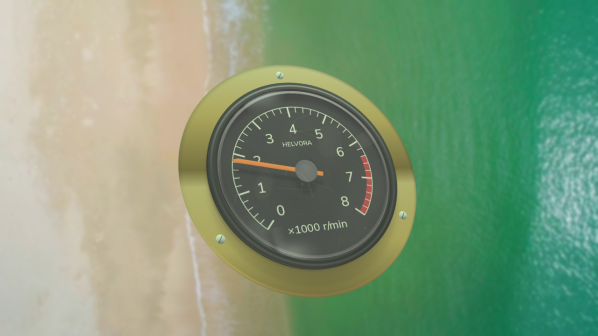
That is **1800** rpm
